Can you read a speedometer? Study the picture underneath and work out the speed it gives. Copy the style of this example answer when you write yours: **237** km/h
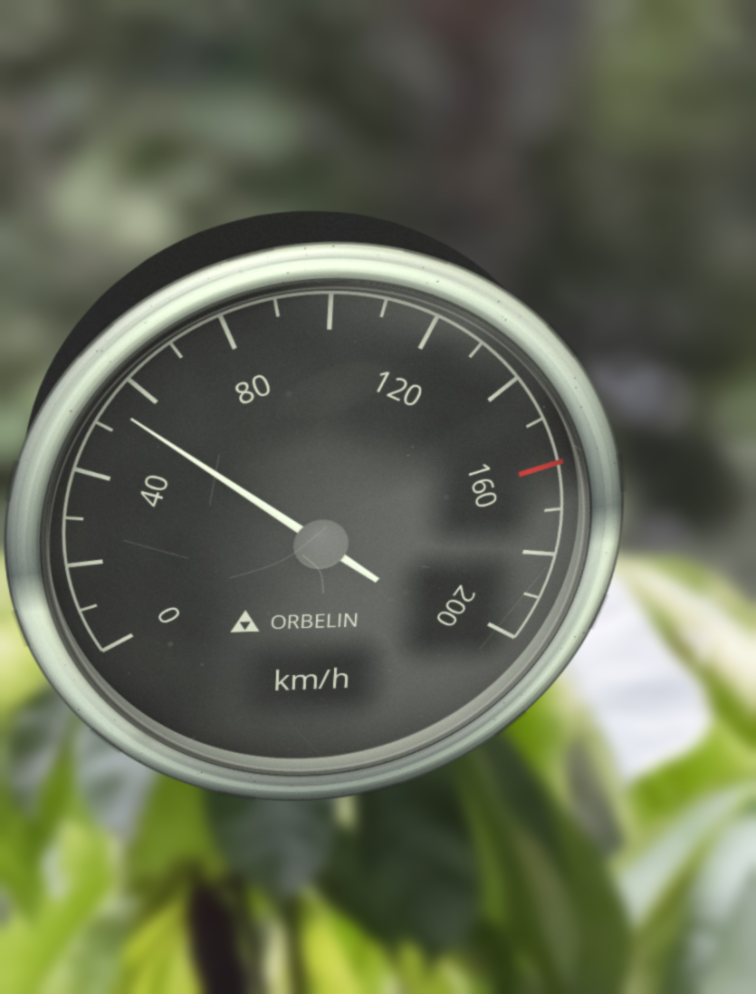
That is **55** km/h
